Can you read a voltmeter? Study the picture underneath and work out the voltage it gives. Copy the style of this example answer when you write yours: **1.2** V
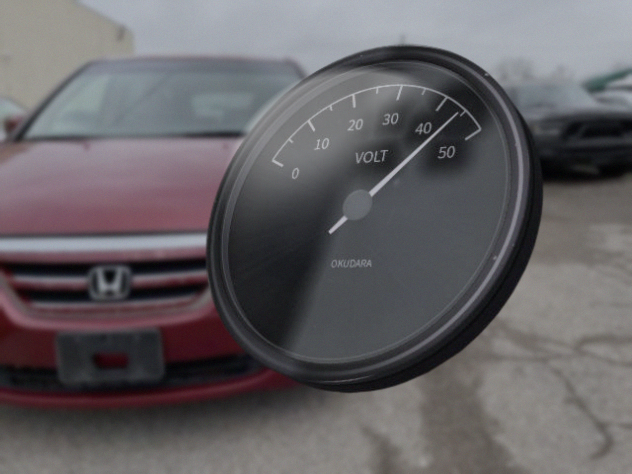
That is **45** V
